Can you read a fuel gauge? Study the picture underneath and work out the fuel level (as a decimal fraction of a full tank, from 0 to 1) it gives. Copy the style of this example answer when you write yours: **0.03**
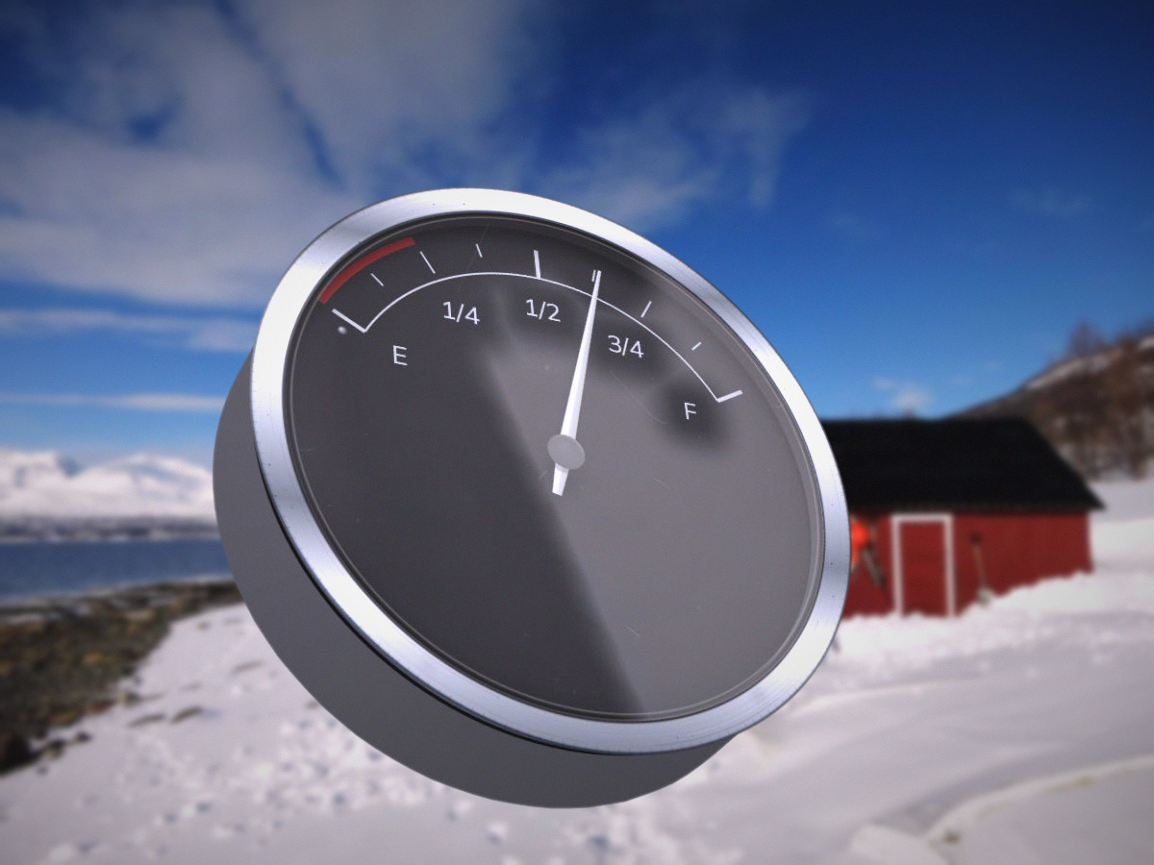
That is **0.625**
